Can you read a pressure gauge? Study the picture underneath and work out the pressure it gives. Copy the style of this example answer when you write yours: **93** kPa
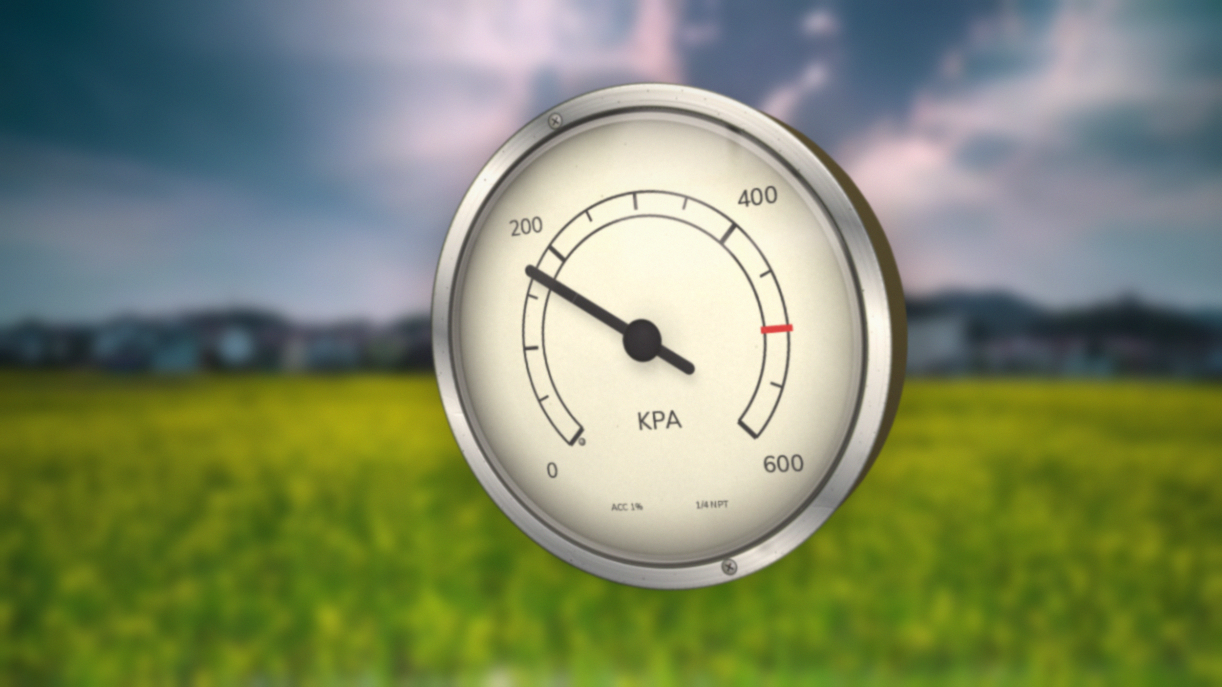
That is **175** kPa
